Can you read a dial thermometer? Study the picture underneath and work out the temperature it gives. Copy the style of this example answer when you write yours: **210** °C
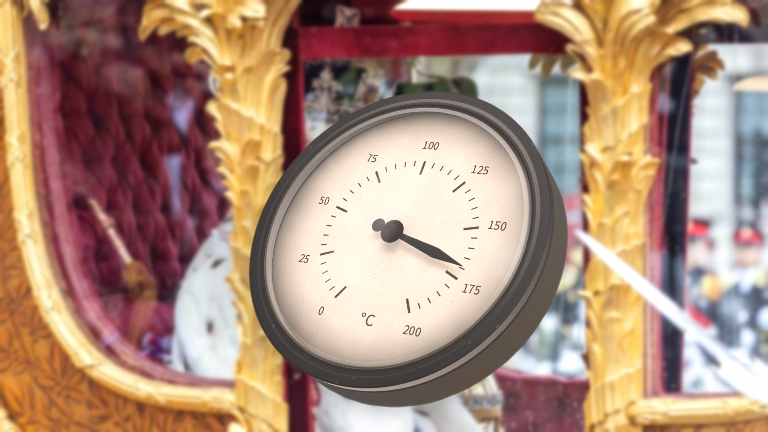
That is **170** °C
